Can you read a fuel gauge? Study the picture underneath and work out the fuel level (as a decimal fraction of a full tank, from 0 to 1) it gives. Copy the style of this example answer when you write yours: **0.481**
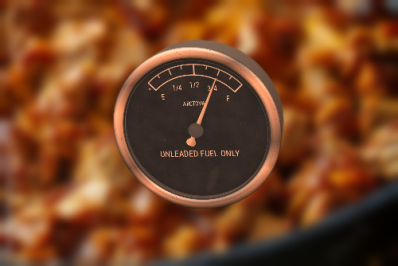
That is **0.75**
